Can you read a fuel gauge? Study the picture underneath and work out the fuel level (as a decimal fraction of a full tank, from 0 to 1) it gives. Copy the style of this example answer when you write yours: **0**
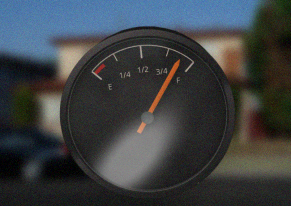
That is **0.875**
